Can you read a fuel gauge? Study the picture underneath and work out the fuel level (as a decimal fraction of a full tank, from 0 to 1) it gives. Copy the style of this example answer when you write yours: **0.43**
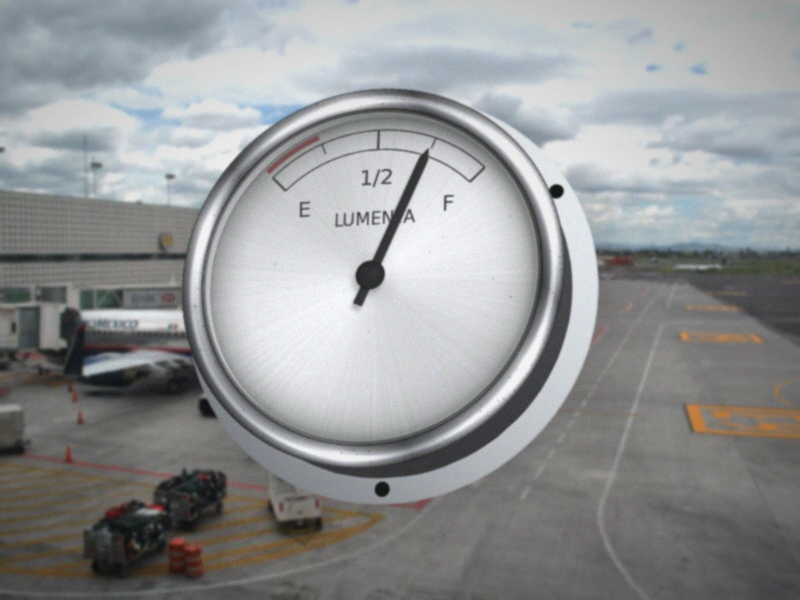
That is **0.75**
